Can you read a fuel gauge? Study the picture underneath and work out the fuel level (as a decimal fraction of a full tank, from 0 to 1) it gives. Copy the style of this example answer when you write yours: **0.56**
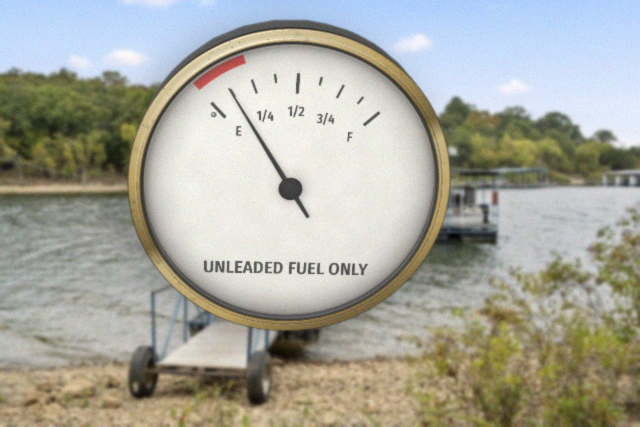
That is **0.125**
